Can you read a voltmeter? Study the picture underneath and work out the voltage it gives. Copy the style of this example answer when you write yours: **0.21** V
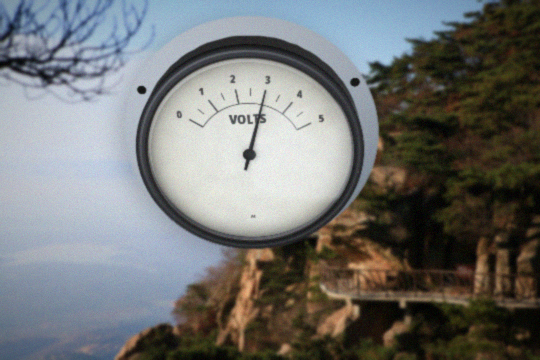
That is **3** V
